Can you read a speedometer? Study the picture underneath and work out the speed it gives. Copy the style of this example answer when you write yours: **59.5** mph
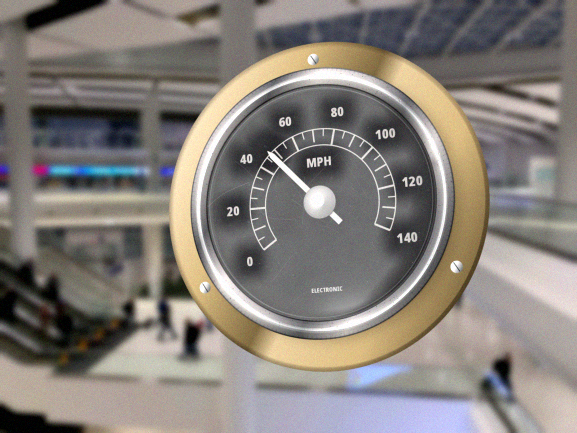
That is **47.5** mph
